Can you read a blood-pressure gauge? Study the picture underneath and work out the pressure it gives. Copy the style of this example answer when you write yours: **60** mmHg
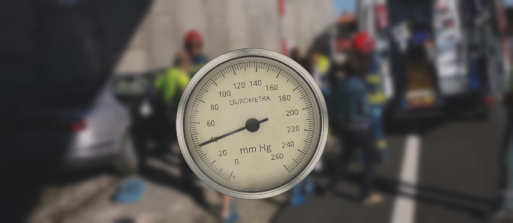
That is **40** mmHg
